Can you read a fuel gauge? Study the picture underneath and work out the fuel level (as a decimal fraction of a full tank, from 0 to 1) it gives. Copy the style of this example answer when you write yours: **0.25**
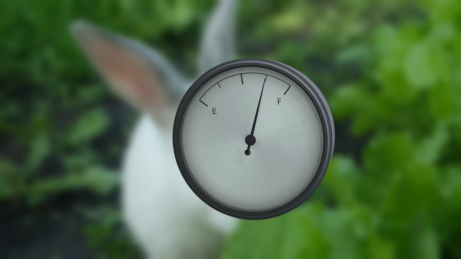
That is **0.75**
